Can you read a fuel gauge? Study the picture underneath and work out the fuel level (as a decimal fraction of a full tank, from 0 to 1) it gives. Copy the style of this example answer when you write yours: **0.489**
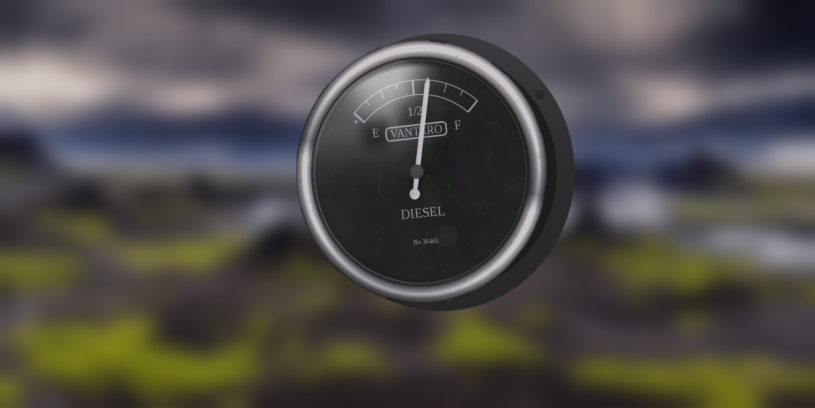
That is **0.625**
